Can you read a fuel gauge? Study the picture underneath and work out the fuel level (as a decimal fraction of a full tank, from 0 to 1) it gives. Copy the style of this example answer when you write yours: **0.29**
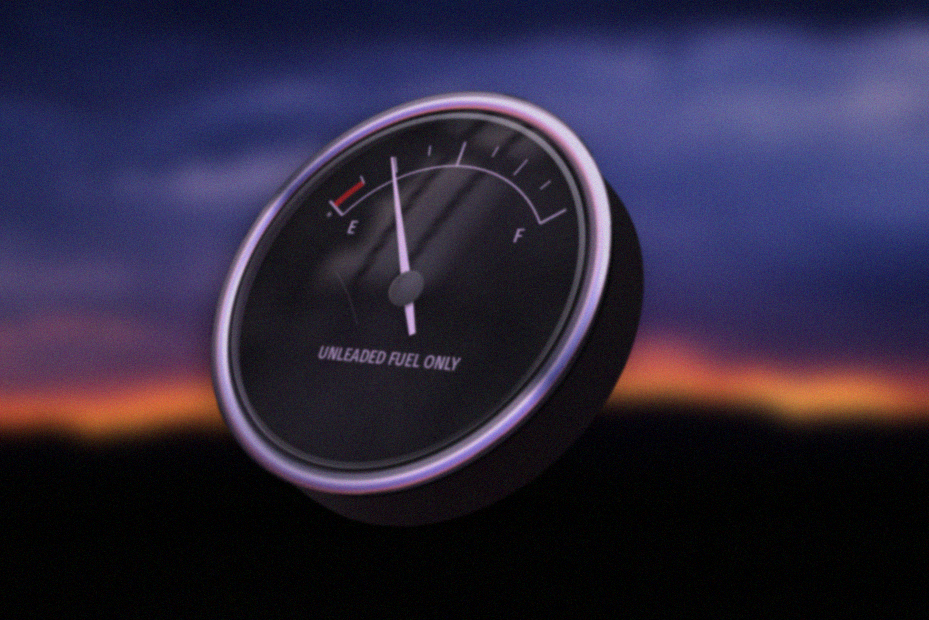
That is **0.25**
